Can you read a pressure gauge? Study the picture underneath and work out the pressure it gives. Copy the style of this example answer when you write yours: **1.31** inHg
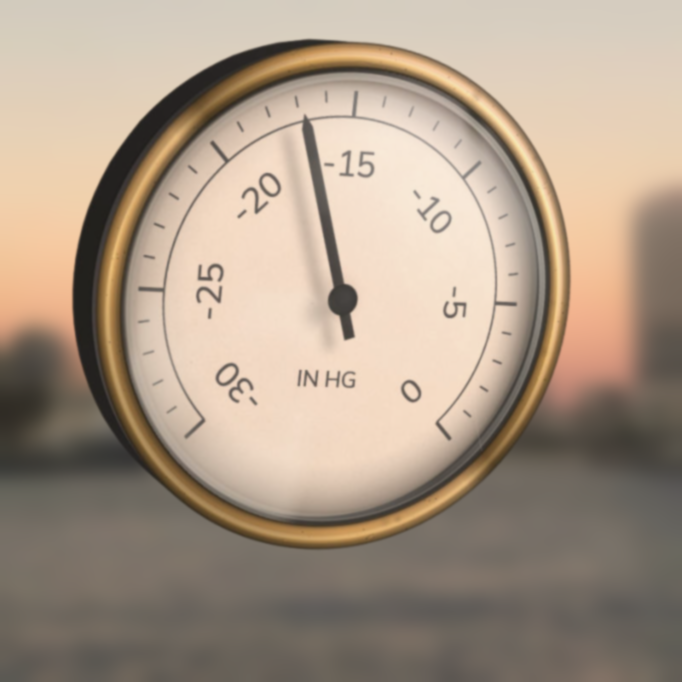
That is **-17** inHg
